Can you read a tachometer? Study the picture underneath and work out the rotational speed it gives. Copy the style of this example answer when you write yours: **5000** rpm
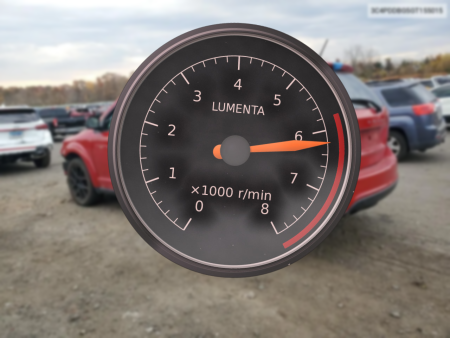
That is **6200** rpm
